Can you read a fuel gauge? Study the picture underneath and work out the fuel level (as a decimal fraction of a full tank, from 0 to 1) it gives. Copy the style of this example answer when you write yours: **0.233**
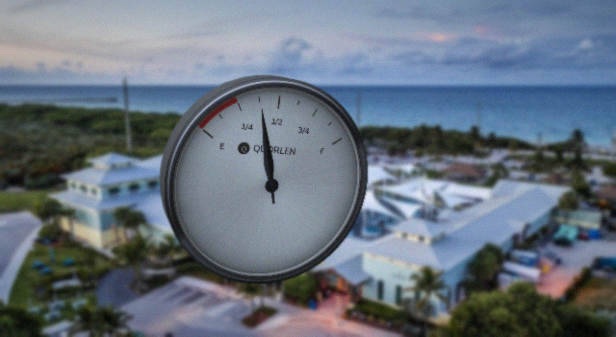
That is **0.375**
